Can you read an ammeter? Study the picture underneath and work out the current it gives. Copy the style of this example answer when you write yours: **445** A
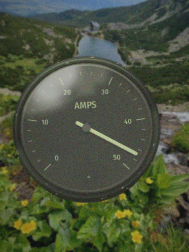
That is **47** A
